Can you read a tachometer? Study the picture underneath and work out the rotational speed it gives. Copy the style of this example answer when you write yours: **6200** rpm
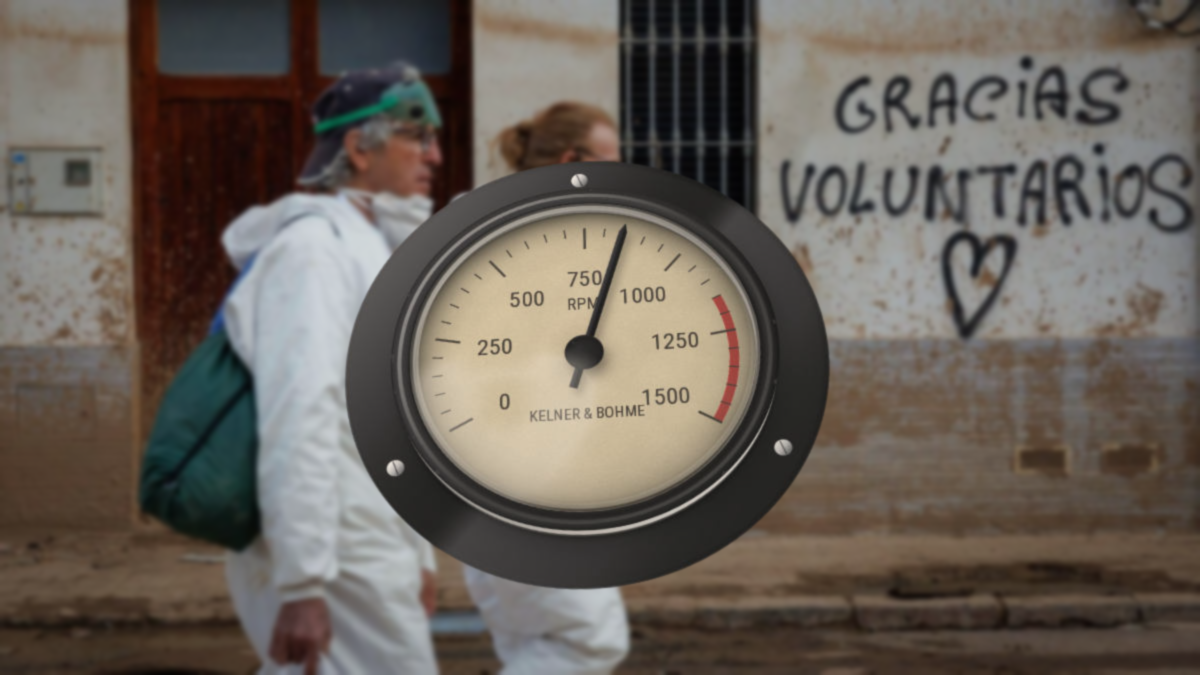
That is **850** rpm
